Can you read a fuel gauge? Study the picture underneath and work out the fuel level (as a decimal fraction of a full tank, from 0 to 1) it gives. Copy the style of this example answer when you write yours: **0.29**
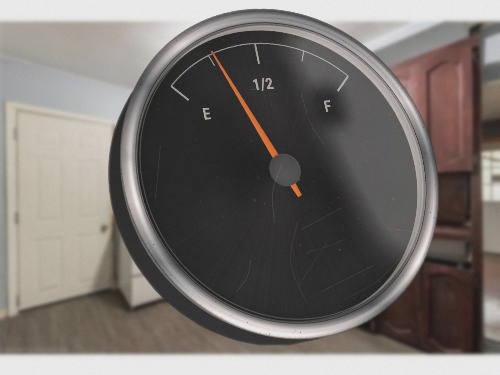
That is **0.25**
